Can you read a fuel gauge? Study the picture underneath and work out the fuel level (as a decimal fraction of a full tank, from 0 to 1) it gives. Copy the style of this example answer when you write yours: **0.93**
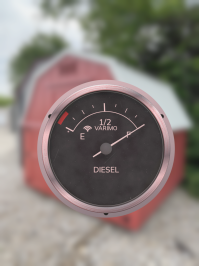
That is **1**
